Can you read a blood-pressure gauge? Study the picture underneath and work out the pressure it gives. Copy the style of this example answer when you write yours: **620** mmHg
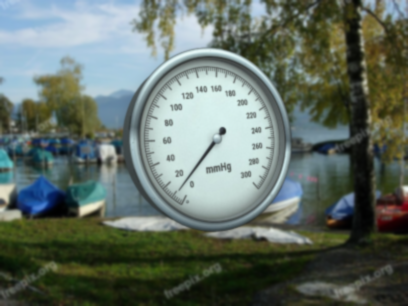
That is **10** mmHg
